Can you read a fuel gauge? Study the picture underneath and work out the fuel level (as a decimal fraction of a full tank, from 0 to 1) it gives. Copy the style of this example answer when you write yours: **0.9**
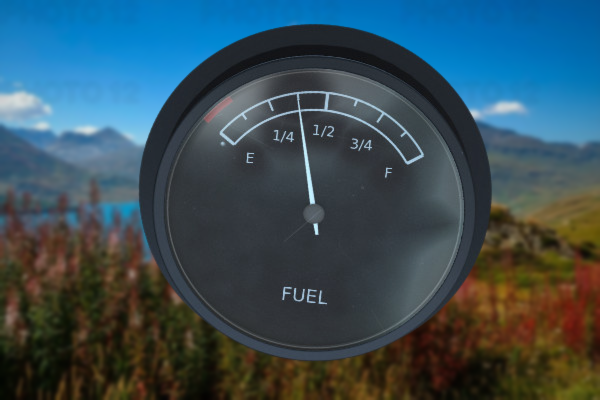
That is **0.375**
